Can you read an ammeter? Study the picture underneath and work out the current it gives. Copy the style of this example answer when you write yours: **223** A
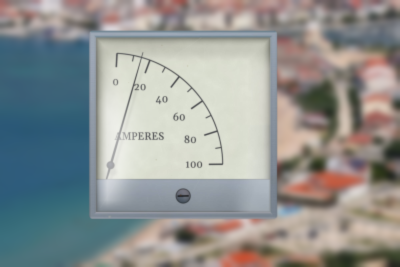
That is **15** A
